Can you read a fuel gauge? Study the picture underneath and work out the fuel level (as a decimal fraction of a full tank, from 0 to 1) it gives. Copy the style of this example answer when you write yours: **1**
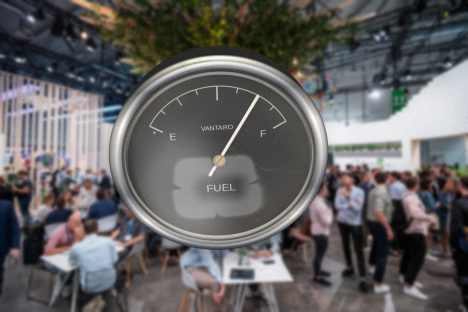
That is **0.75**
